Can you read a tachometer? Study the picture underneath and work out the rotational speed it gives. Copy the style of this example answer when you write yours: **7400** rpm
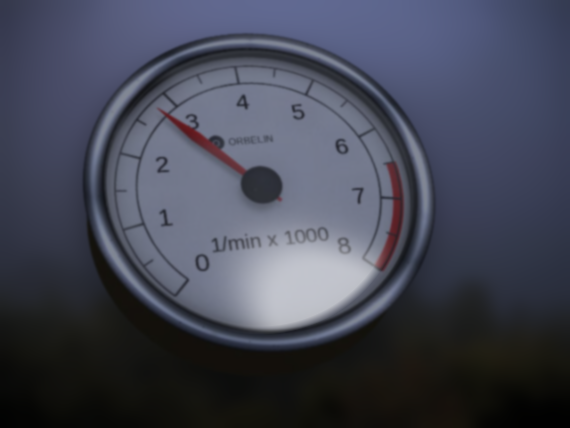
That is **2750** rpm
